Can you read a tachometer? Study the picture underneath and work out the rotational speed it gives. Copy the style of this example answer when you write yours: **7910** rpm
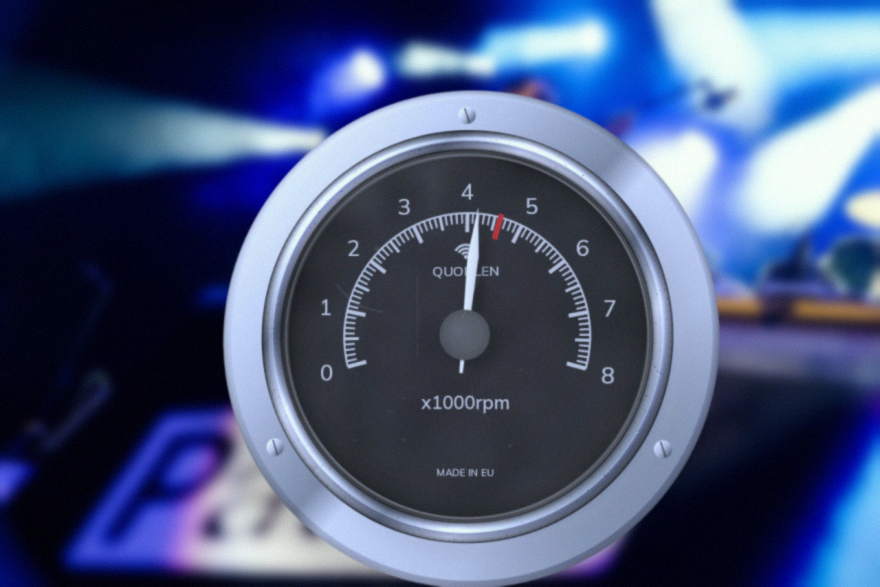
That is **4200** rpm
